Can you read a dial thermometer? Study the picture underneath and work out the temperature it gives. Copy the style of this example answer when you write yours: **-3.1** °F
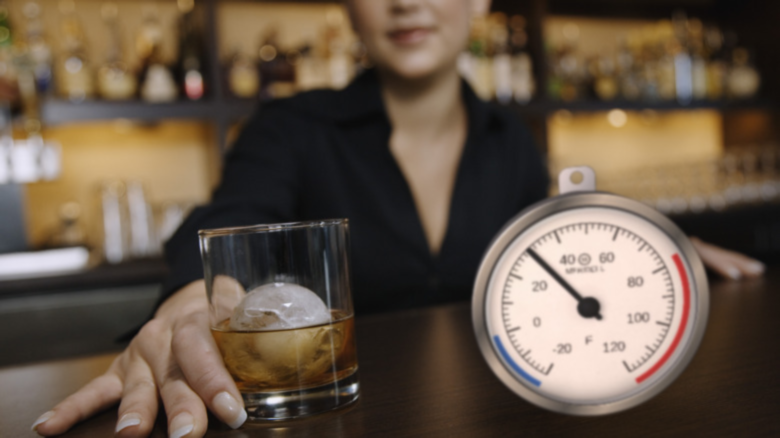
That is **30** °F
